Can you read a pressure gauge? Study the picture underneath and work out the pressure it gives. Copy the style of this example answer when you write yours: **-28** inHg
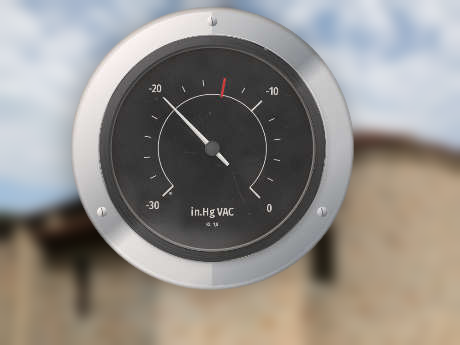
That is **-20** inHg
